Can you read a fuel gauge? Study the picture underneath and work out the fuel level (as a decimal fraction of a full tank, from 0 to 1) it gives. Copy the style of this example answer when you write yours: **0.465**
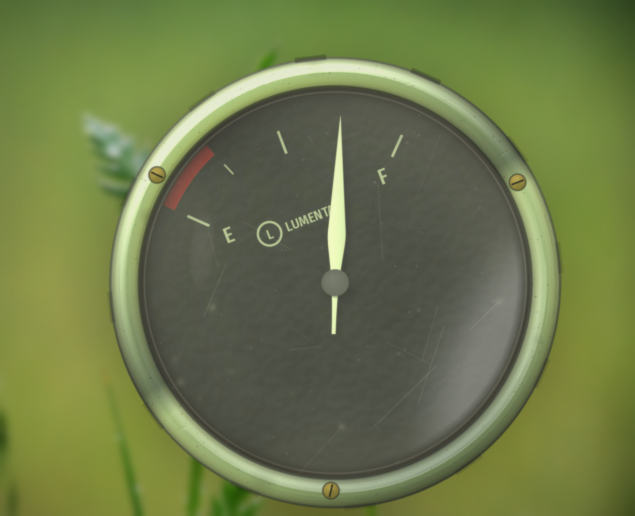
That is **0.75**
